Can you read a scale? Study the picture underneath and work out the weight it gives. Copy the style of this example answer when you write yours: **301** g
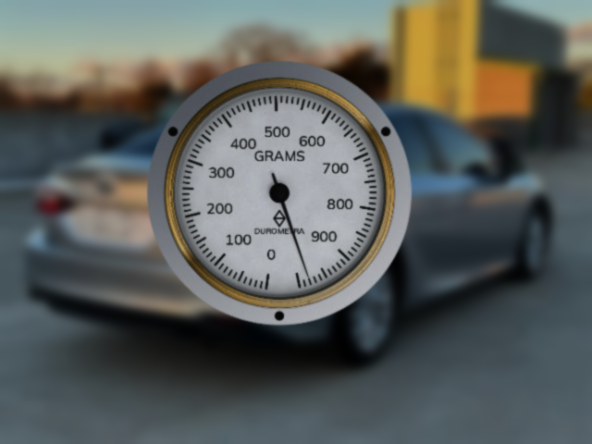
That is **980** g
